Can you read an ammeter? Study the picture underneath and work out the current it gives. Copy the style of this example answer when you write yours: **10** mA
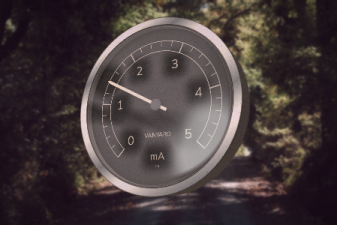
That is **1.4** mA
